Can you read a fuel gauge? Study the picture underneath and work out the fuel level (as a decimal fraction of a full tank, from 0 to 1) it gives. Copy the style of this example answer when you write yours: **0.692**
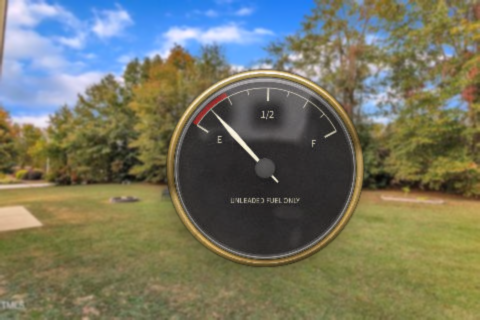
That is **0.125**
